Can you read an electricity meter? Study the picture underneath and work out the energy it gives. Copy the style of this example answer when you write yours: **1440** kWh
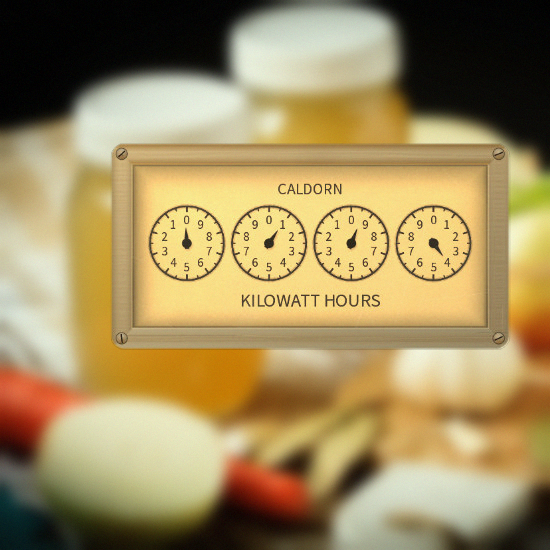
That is **94** kWh
